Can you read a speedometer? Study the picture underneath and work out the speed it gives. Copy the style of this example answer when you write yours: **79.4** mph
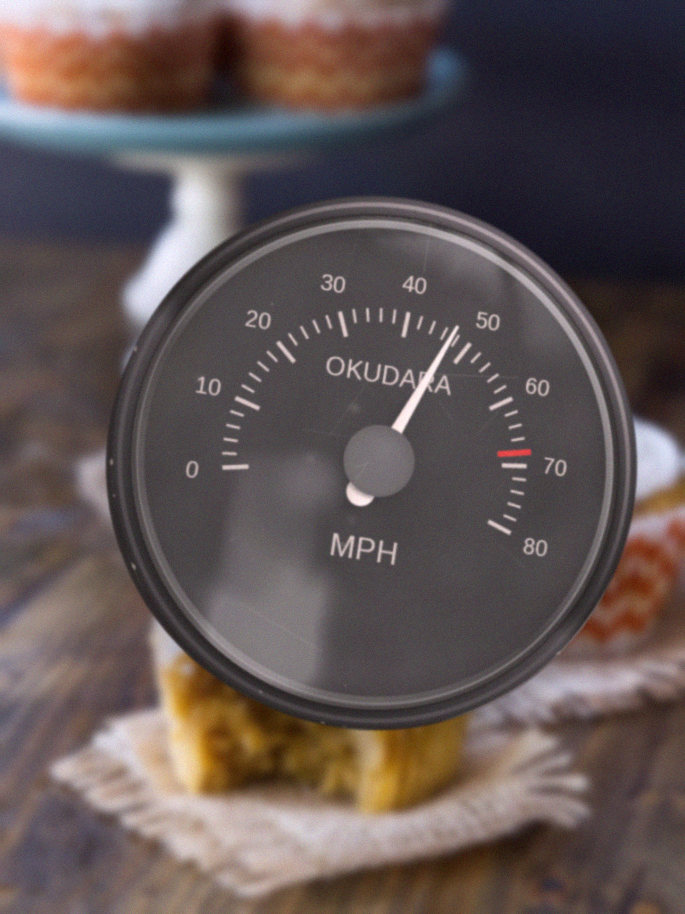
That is **47** mph
